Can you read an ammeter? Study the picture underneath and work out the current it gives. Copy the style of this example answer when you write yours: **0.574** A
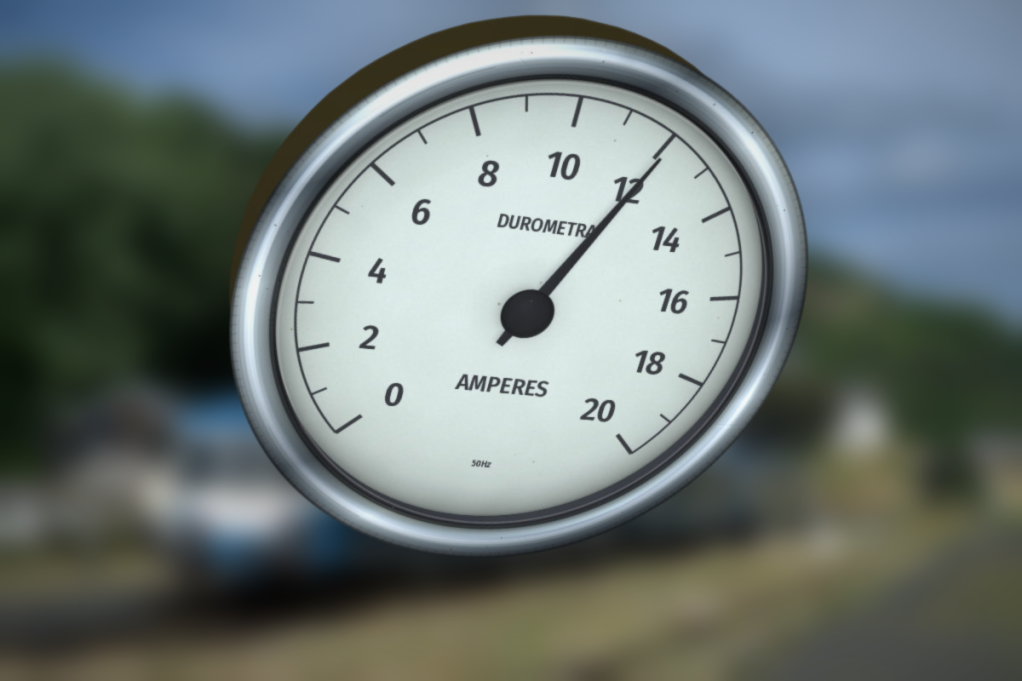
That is **12** A
